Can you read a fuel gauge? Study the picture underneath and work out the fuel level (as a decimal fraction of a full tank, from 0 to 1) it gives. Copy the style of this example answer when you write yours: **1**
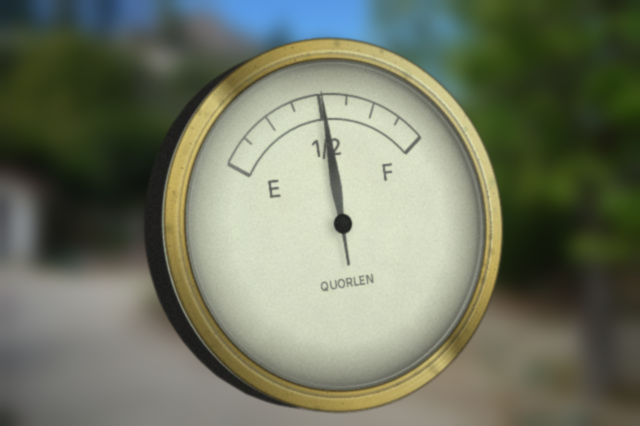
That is **0.5**
